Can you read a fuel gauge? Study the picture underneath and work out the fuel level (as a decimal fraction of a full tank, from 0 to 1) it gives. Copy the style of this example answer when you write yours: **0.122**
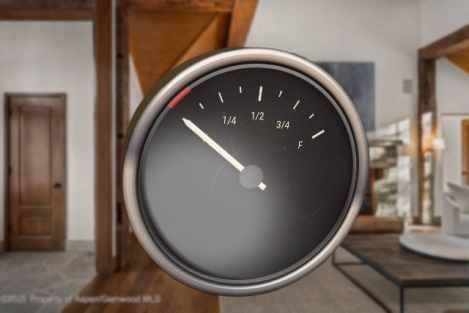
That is **0**
